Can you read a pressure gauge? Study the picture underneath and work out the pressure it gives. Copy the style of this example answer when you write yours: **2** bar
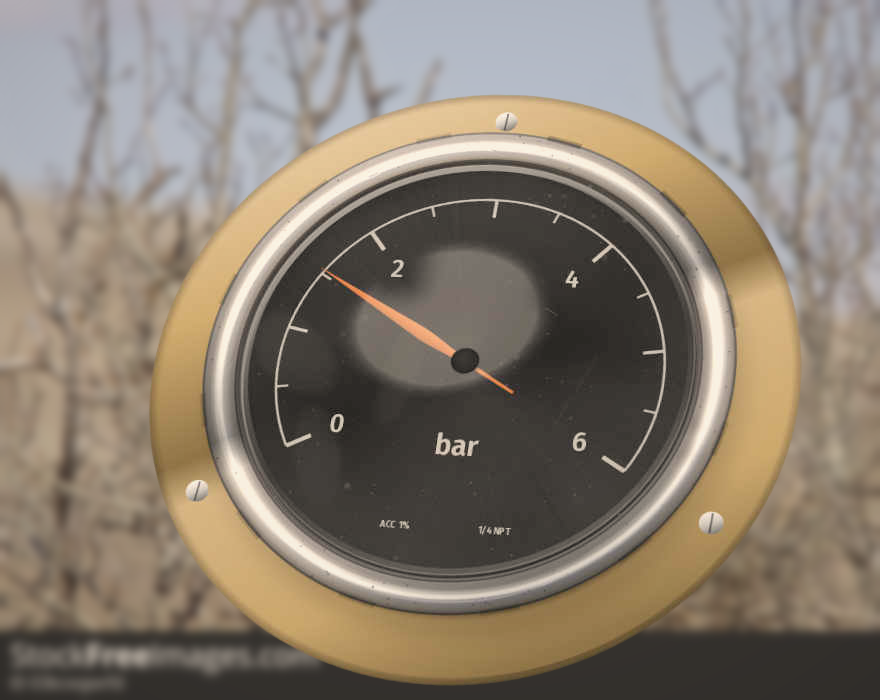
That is **1.5** bar
